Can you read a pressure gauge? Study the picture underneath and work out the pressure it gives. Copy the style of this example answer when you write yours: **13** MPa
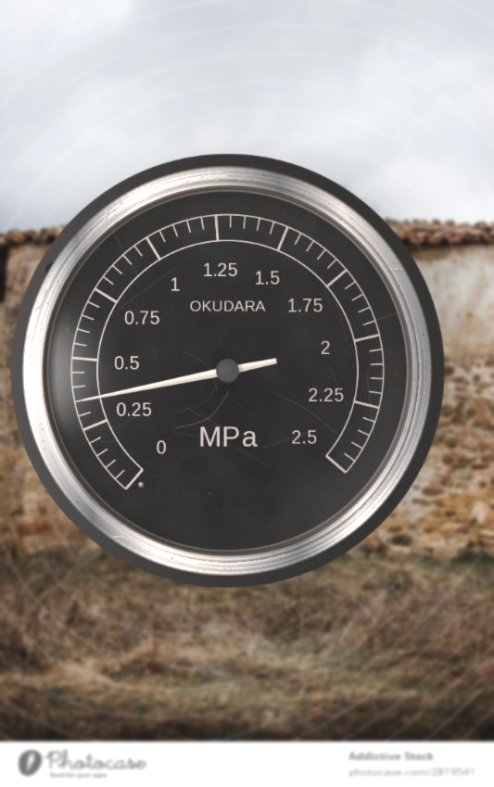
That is **0.35** MPa
